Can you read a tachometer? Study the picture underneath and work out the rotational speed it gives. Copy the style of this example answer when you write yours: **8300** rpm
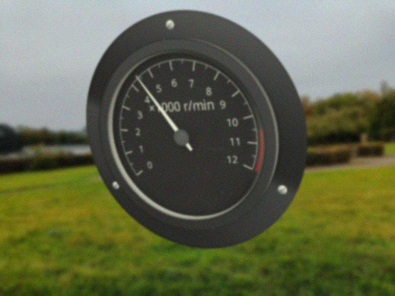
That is **4500** rpm
